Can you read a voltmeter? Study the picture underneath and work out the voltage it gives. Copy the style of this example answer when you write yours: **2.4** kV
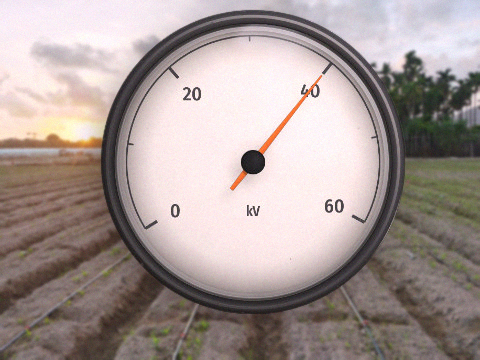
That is **40** kV
